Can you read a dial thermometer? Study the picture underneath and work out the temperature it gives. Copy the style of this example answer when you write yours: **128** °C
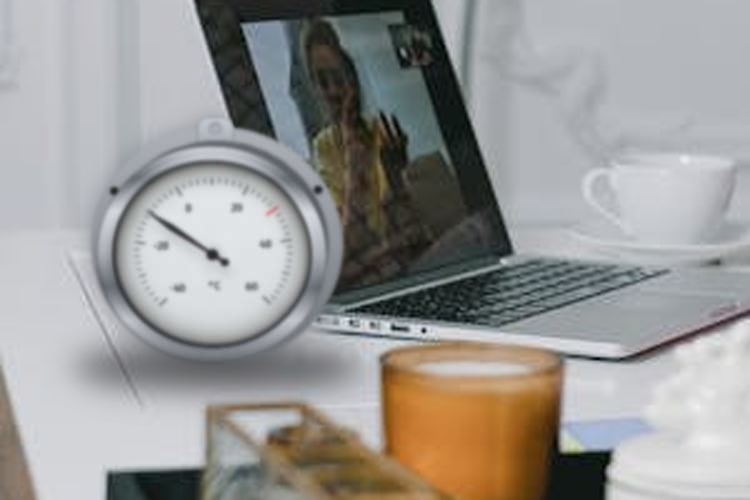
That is **-10** °C
